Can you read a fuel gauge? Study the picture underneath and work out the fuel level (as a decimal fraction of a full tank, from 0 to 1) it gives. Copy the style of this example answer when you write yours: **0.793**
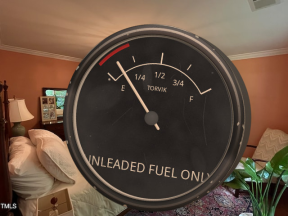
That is **0.125**
